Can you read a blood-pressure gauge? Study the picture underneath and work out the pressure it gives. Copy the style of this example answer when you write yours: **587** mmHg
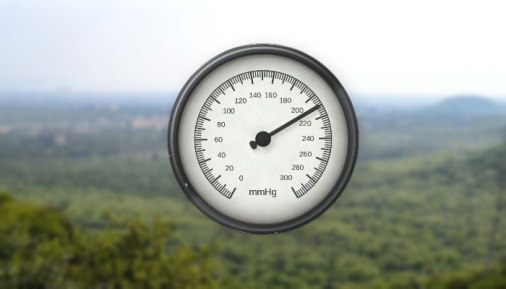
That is **210** mmHg
